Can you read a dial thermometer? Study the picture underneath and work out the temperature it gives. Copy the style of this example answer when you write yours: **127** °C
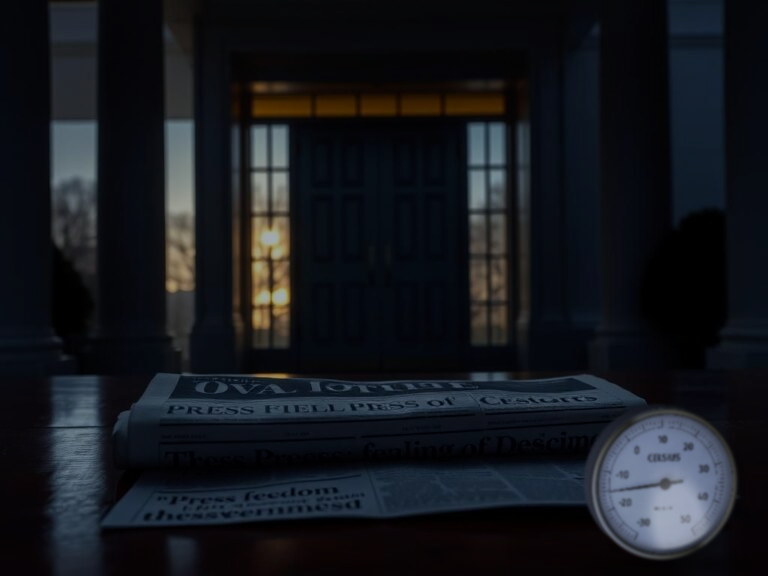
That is **-15** °C
